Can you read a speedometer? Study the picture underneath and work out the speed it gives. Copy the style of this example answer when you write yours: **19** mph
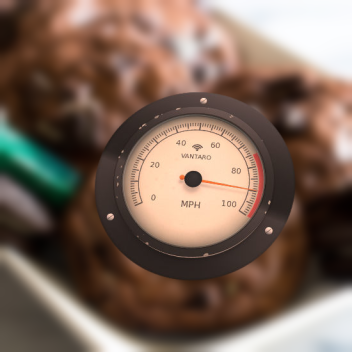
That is **90** mph
